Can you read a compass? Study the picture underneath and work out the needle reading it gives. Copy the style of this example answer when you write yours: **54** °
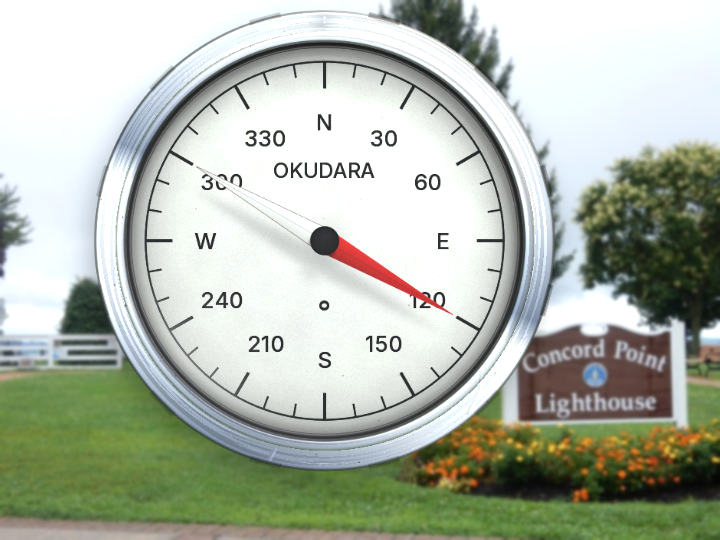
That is **120** °
